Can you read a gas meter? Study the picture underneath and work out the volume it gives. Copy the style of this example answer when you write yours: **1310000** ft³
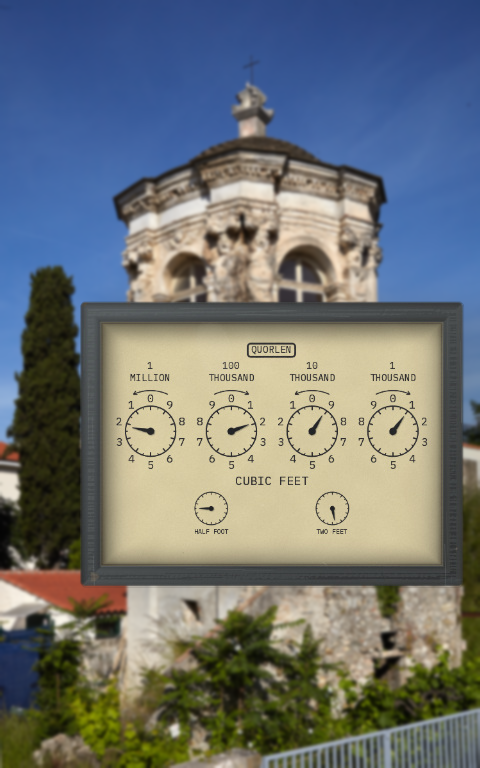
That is **219100** ft³
